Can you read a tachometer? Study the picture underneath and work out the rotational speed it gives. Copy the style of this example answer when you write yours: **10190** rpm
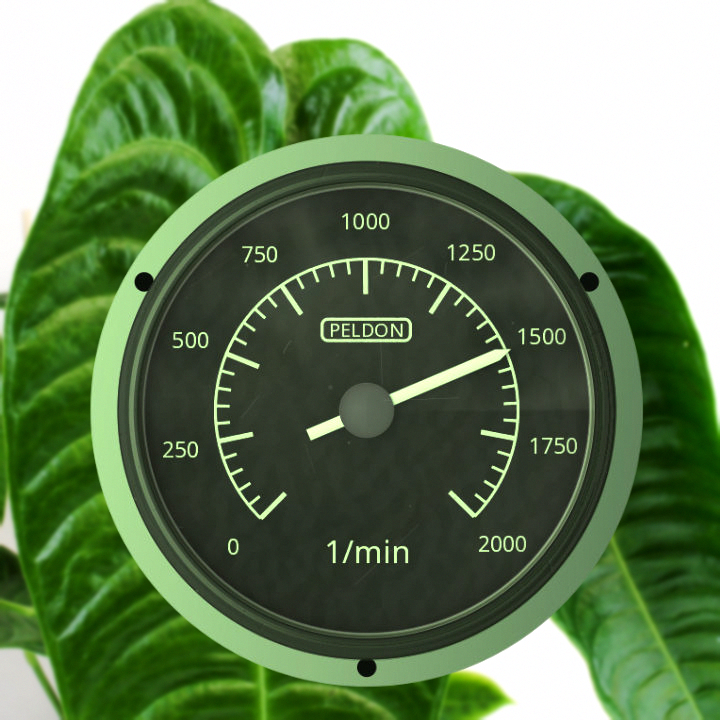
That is **1500** rpm
